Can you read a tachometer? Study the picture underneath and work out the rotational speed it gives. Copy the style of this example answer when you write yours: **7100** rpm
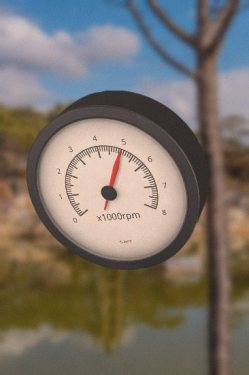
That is **5000** rpm
